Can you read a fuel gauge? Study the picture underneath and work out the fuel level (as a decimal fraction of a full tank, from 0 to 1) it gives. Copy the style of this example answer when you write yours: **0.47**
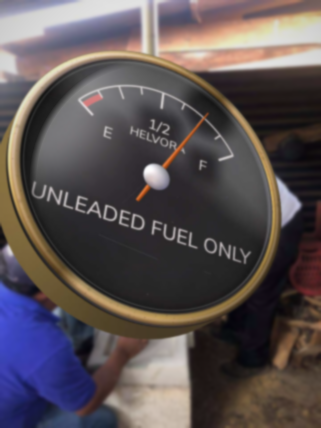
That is **0.75**
